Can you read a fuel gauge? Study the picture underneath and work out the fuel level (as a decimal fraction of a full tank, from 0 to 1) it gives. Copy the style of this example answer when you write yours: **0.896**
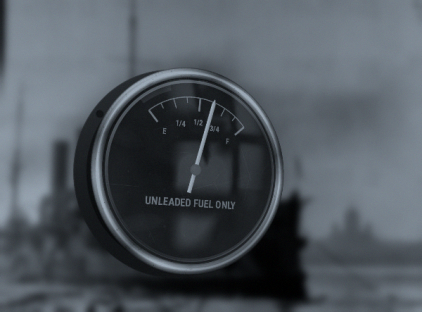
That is **0.625**
